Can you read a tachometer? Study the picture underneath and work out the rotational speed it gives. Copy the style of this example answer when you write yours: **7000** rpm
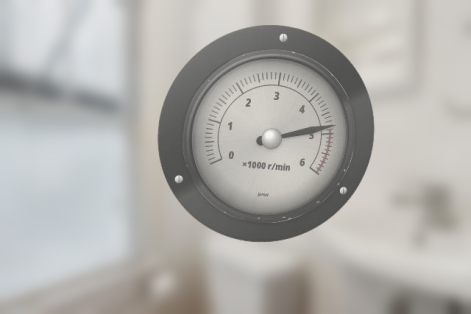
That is **4800** rpm
